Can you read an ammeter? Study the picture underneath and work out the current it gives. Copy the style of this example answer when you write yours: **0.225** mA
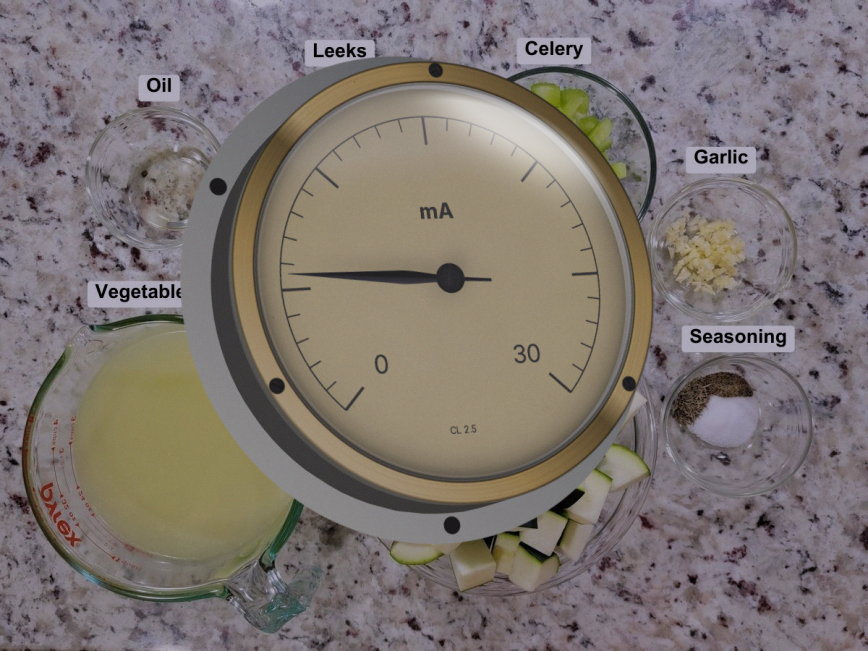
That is **5.5** mA
